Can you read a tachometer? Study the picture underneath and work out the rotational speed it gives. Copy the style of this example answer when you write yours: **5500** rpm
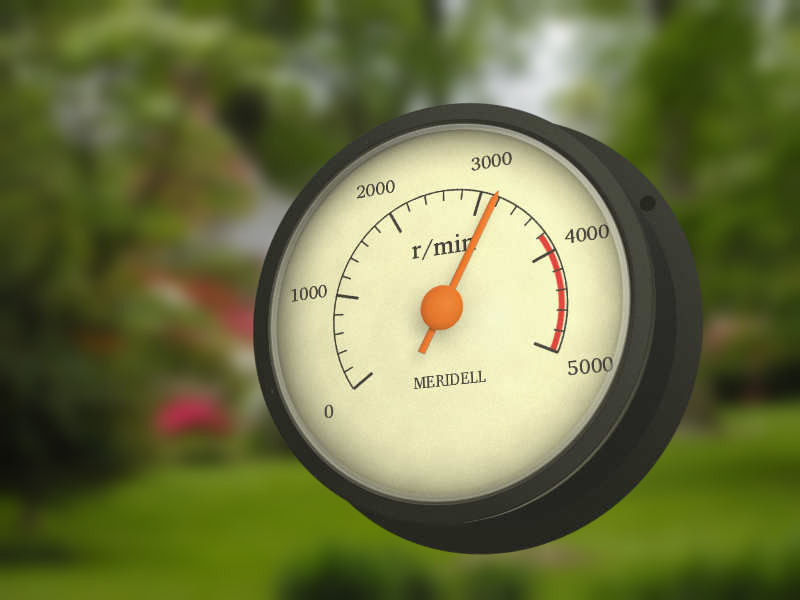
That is **3200** rpm
